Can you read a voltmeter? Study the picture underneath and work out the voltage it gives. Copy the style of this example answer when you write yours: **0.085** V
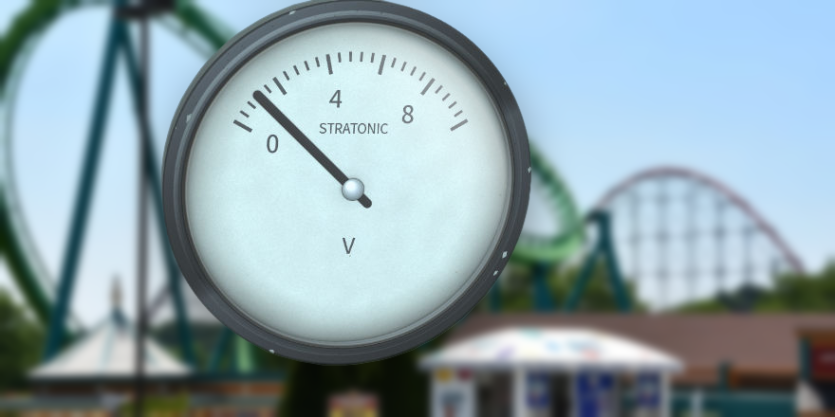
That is **1.2** V
